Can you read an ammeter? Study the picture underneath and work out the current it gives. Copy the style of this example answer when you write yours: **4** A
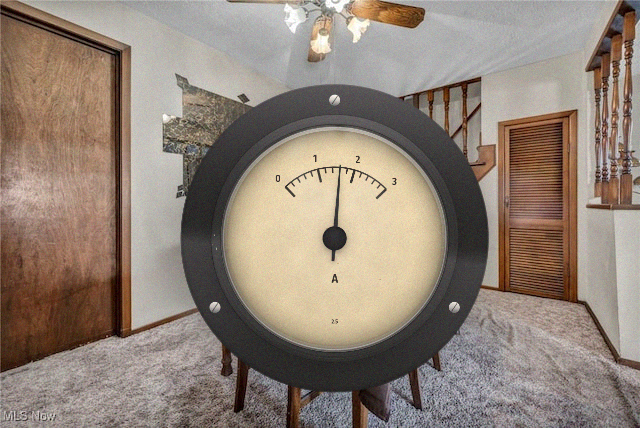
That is **1.6** A
